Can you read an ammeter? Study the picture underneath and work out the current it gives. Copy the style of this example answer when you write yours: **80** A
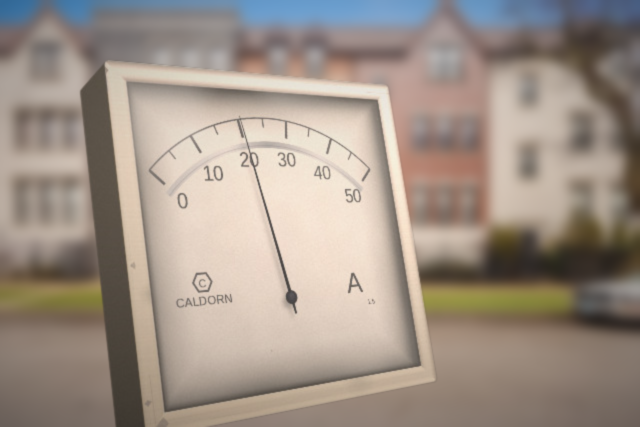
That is **20** A
